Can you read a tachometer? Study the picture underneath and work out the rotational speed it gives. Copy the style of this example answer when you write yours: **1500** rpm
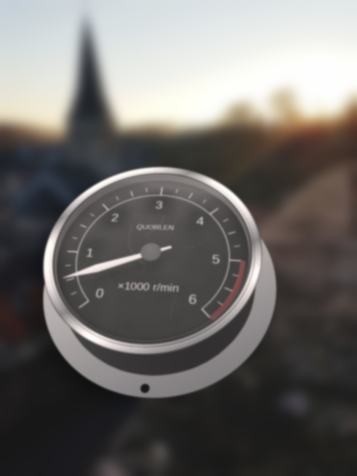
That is **500** rpm
